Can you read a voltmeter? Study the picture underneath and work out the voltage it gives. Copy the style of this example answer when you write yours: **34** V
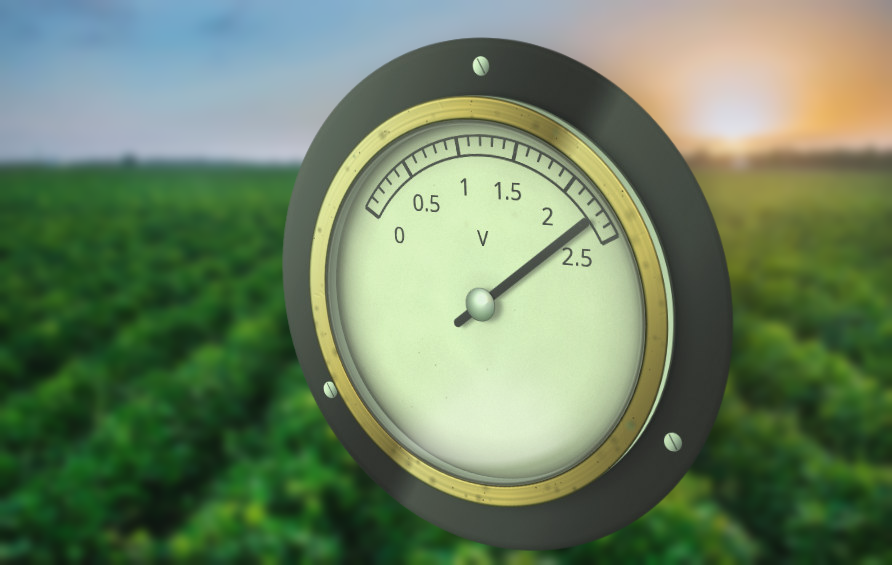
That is **2.3** V
